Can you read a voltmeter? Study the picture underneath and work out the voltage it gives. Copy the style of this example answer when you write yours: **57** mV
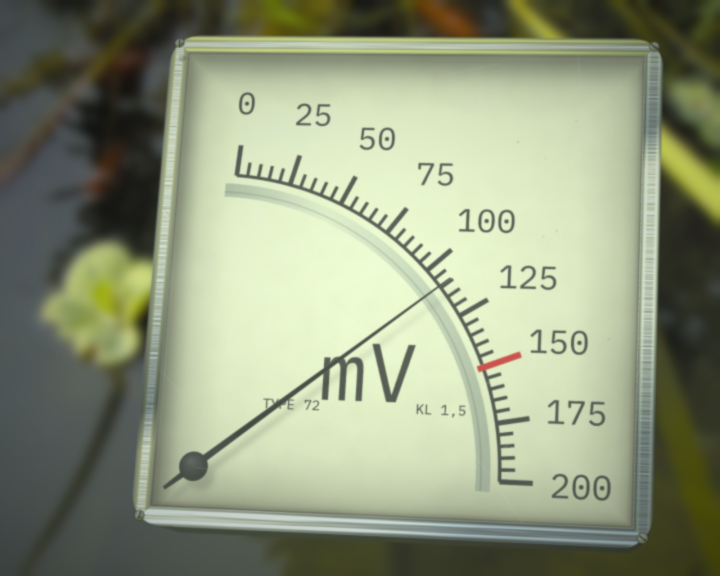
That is **110** mV
